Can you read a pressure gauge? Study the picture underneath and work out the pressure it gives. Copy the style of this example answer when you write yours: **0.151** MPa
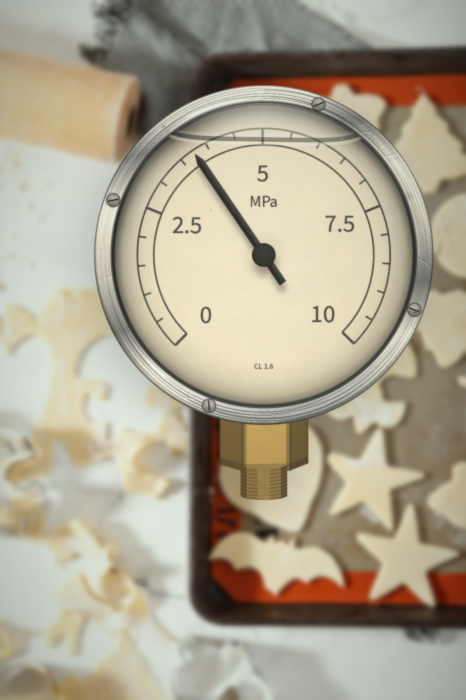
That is **3.75** MPa
